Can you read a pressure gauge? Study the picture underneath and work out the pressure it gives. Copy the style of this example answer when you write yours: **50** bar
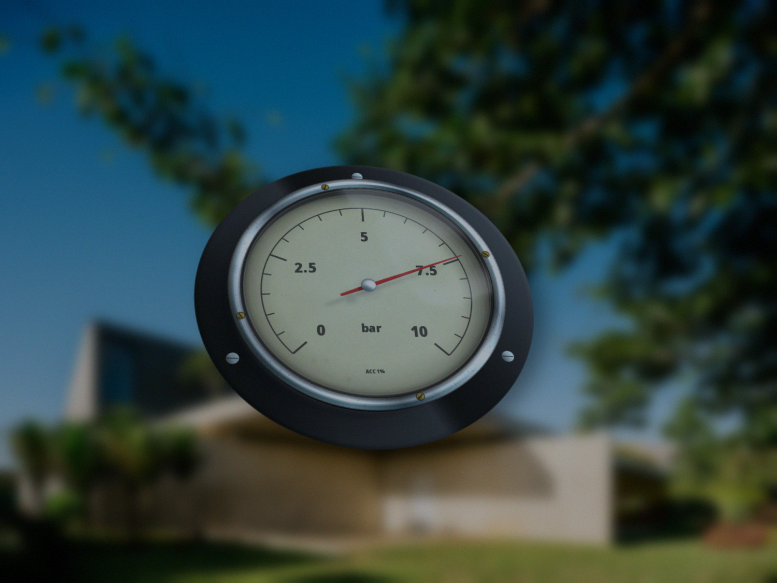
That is **7.5** bar
